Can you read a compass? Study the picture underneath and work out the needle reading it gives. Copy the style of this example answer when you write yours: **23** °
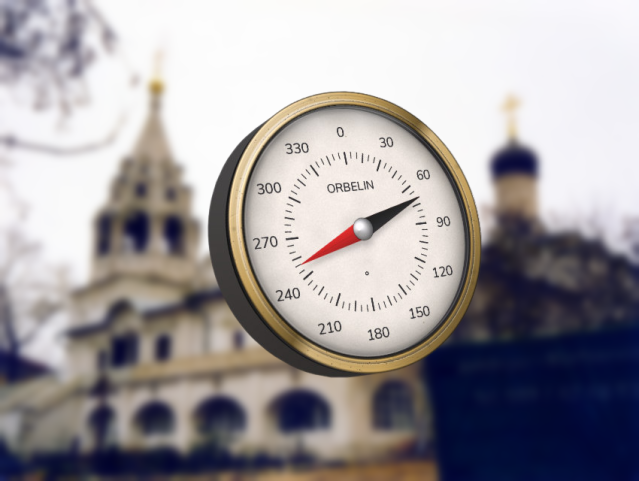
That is **250** °
